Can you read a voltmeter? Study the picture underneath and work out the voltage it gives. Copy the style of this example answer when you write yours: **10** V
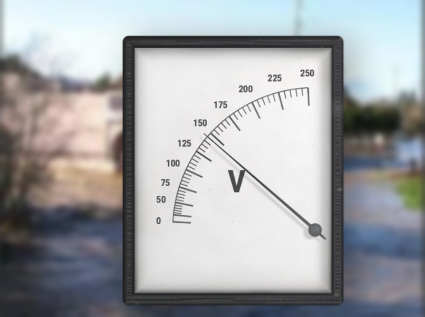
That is **145** V
